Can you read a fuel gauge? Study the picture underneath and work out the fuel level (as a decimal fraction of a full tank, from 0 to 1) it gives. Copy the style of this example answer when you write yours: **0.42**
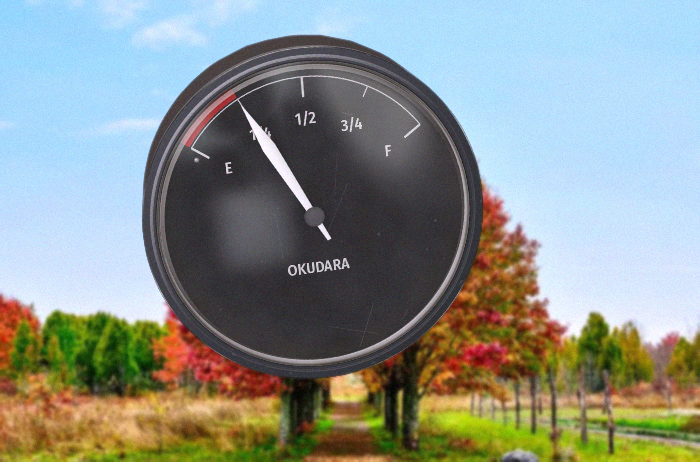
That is **0.25**
